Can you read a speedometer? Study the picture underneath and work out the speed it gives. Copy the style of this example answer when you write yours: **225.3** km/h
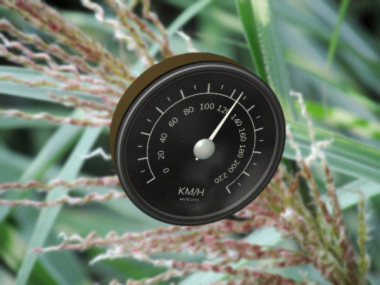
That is **125** km/h
